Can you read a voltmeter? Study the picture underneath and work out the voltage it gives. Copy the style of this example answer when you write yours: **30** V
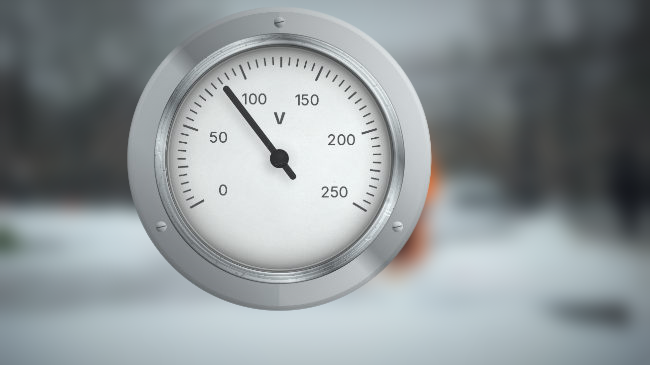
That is **85** V
